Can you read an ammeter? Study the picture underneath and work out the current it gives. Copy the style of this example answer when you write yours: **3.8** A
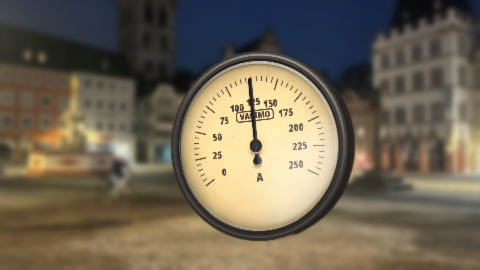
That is **125** A
